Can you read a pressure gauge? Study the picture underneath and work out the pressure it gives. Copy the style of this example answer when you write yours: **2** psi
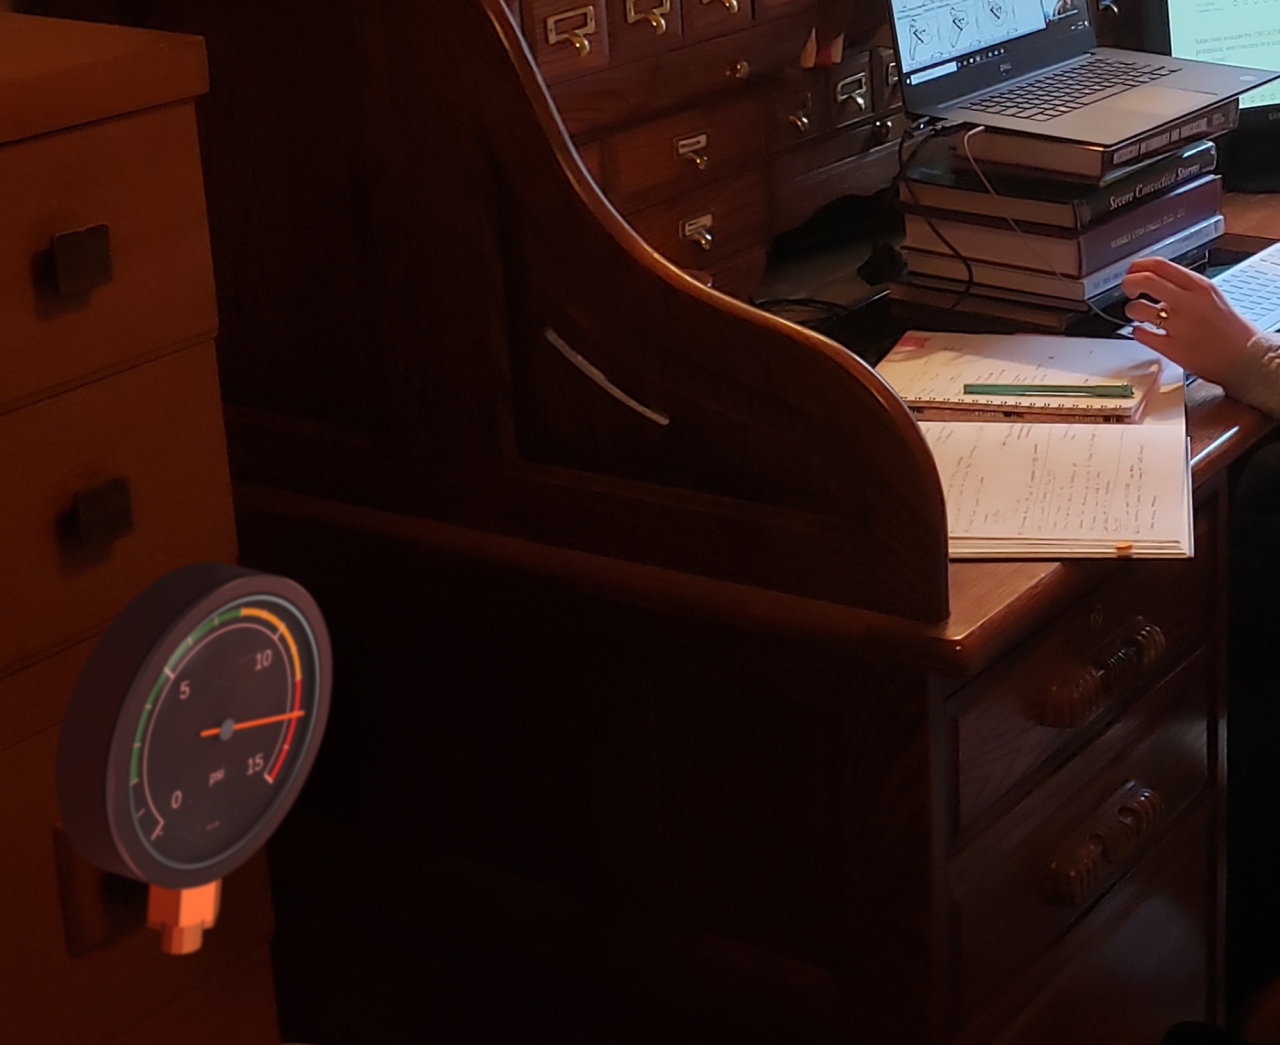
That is **13** psi
